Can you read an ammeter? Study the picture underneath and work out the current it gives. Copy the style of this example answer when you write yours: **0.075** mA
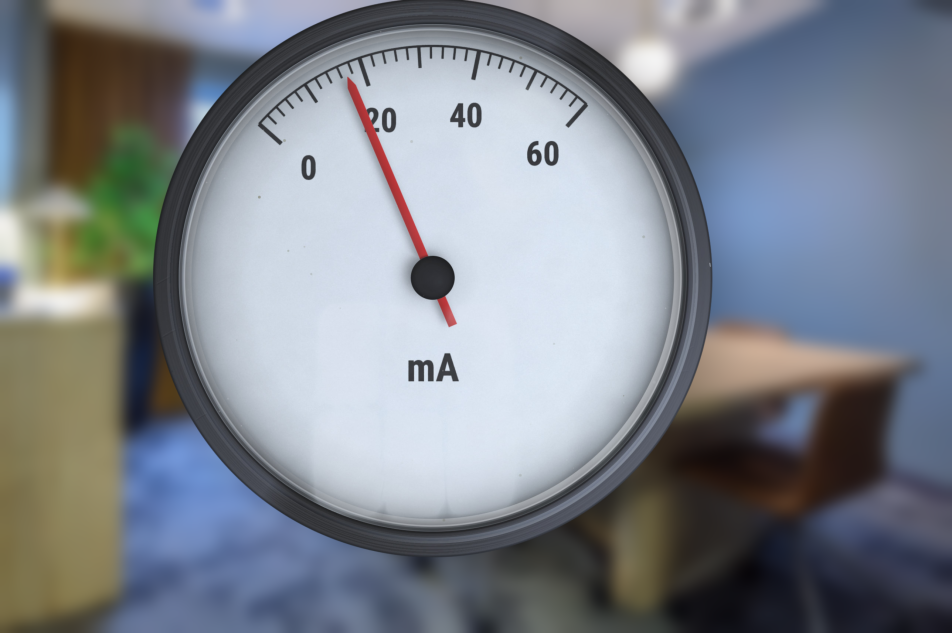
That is **17** mA
